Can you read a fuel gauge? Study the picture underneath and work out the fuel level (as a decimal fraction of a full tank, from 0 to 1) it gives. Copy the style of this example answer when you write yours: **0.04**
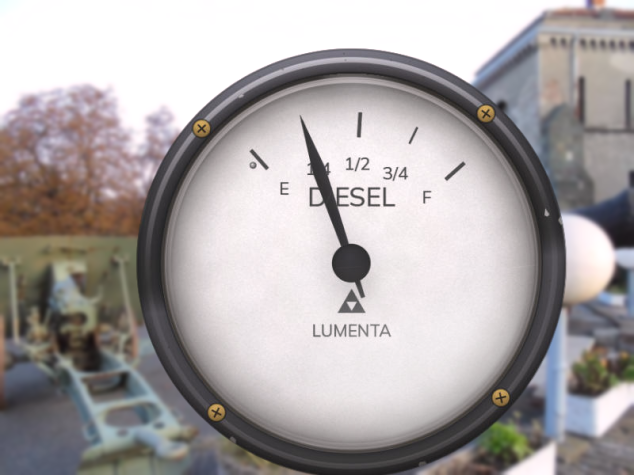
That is **0.25**
